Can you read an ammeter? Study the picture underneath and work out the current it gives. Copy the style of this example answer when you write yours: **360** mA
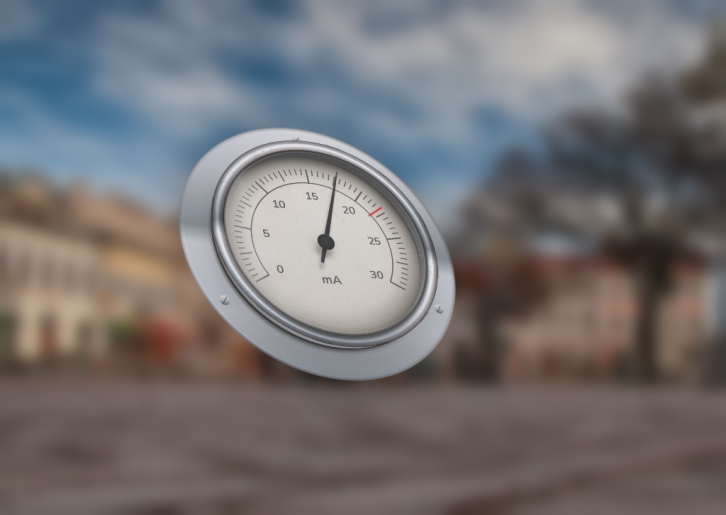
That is **17.5** mA
